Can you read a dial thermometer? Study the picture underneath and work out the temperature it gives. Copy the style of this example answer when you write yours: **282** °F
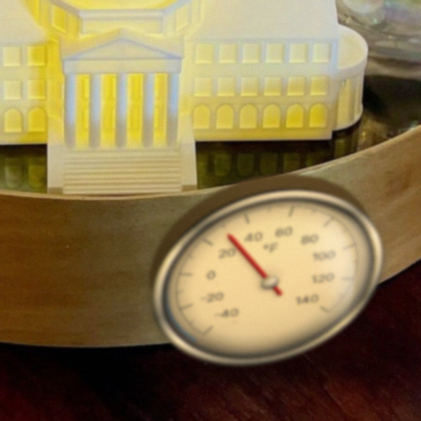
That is **30** °F
